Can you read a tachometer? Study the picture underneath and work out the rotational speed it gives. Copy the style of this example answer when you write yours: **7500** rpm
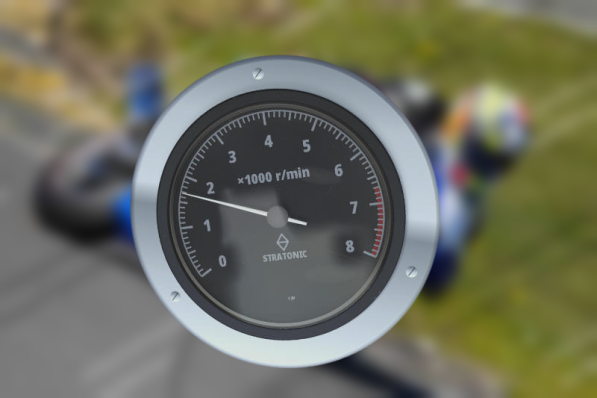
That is **1700** rpm
